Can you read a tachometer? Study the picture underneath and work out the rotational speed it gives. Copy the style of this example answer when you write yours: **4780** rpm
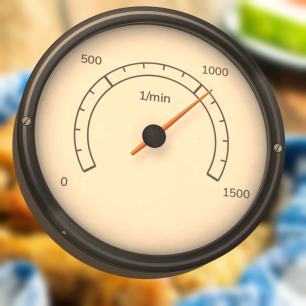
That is **1050** rpm
